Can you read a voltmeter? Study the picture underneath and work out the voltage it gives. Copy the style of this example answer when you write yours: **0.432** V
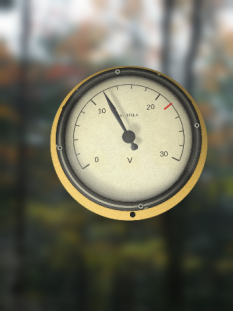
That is **12** V
